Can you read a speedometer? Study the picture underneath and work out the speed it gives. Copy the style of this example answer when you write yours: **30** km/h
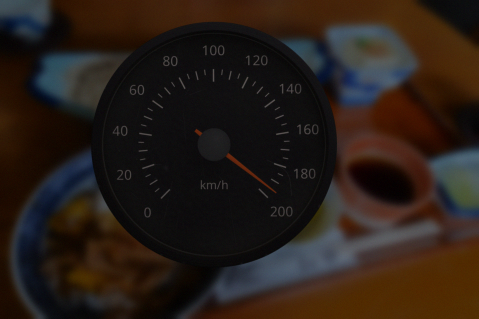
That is **195** km/h
